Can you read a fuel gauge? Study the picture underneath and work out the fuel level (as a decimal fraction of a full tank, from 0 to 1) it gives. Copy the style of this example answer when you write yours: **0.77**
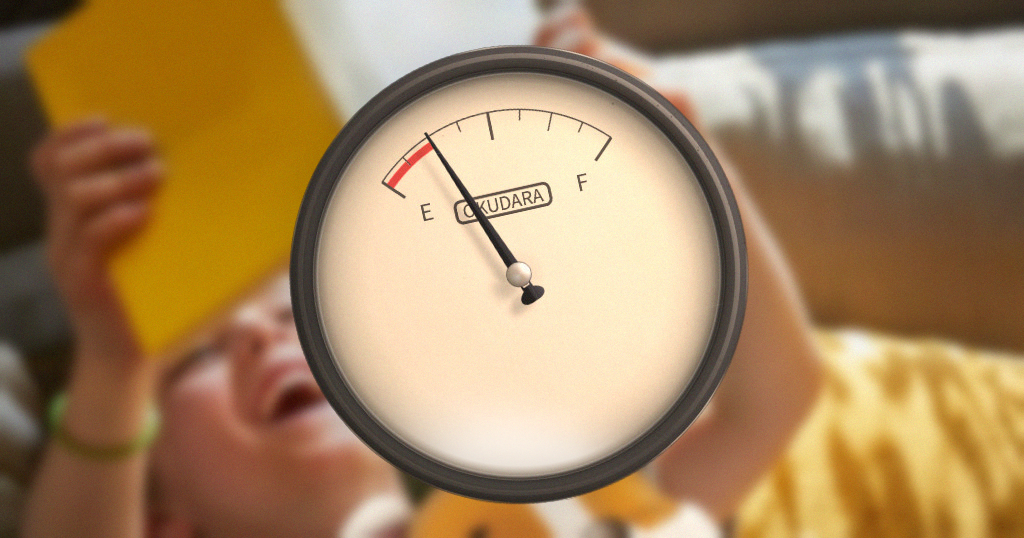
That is **0.25**
